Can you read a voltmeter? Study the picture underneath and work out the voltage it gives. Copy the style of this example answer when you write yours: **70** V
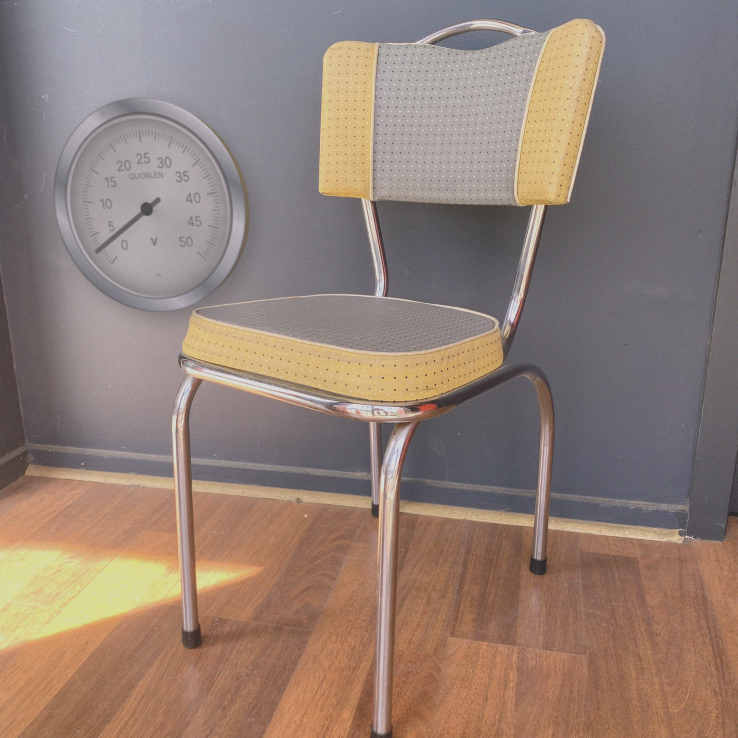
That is **2.5** V
